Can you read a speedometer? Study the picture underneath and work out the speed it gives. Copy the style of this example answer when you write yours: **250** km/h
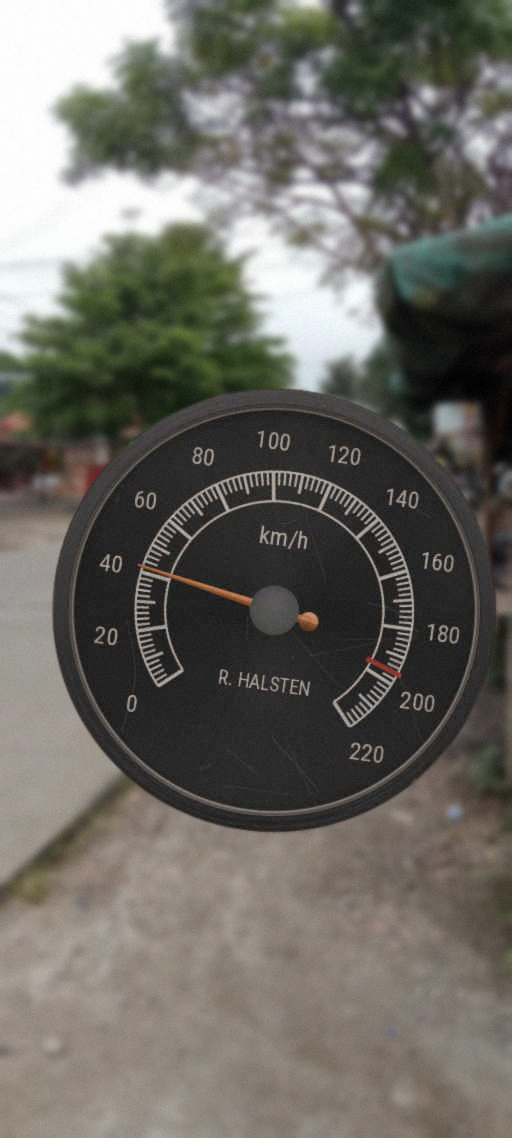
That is **42** km/h
